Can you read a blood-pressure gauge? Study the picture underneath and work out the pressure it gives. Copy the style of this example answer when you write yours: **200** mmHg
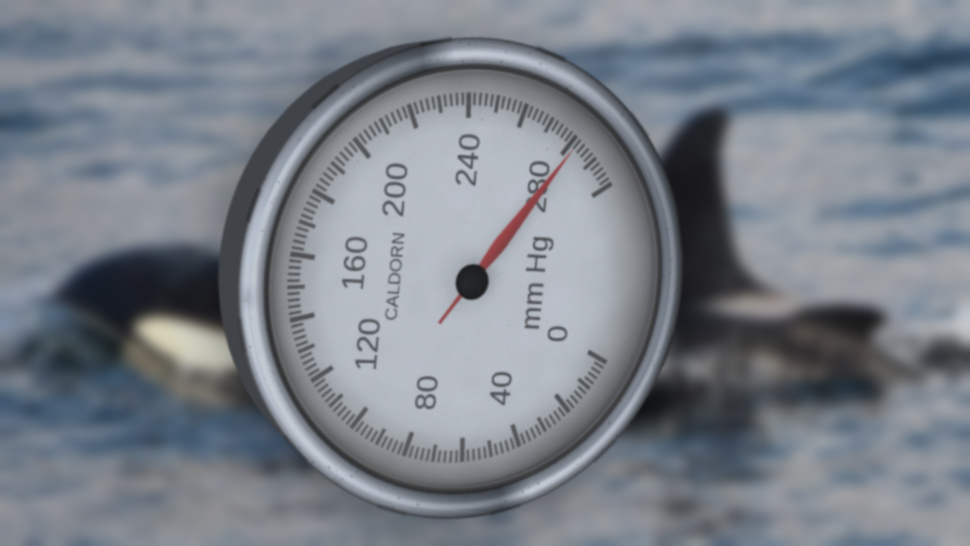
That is **280** mmHg
